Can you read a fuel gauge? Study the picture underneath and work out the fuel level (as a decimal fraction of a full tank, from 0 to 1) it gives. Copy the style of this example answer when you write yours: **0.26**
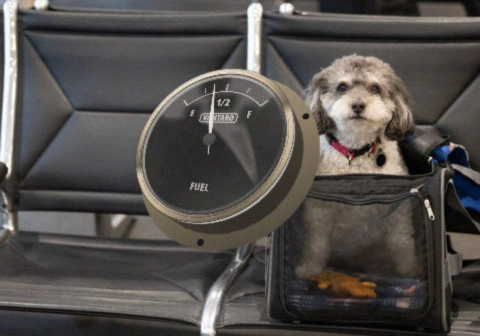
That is **0.375**
